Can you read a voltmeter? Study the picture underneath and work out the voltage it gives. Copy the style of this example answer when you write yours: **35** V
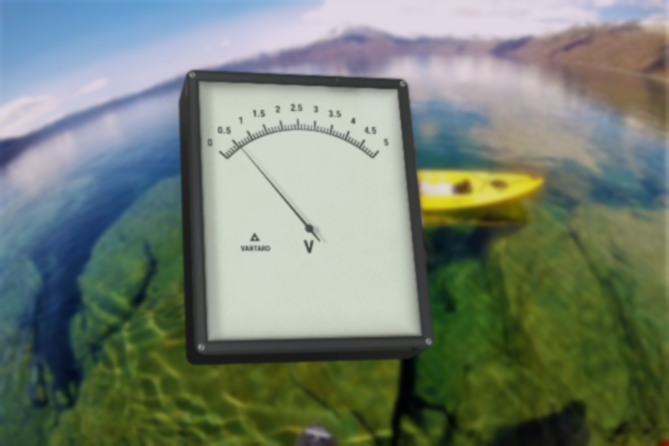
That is **0.5** V
